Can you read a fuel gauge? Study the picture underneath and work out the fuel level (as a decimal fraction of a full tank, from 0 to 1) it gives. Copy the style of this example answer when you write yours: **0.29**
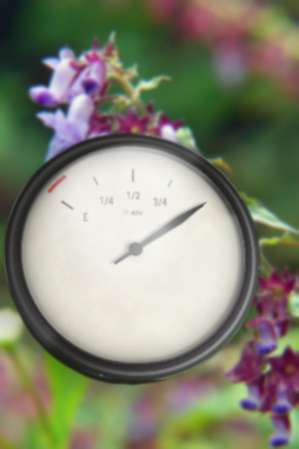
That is **1**
